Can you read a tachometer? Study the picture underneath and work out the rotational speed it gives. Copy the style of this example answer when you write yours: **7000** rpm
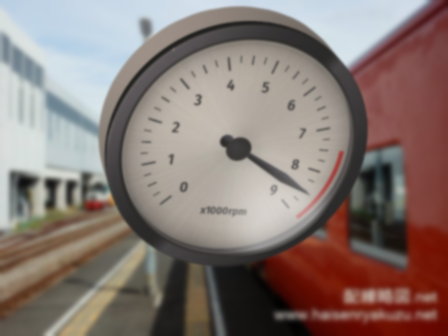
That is **8500** rpm
